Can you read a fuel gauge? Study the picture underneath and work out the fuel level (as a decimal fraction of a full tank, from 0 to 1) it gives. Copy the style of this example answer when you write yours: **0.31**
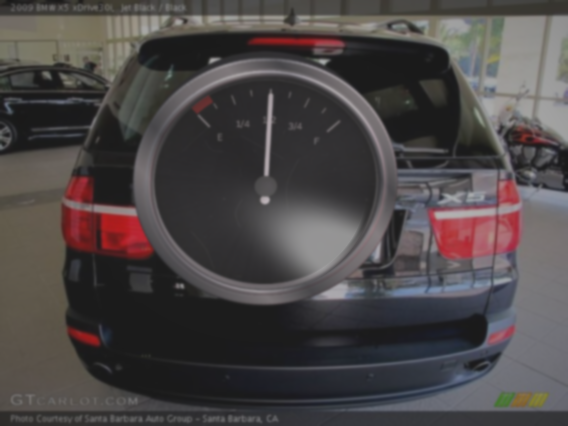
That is **0.5**
